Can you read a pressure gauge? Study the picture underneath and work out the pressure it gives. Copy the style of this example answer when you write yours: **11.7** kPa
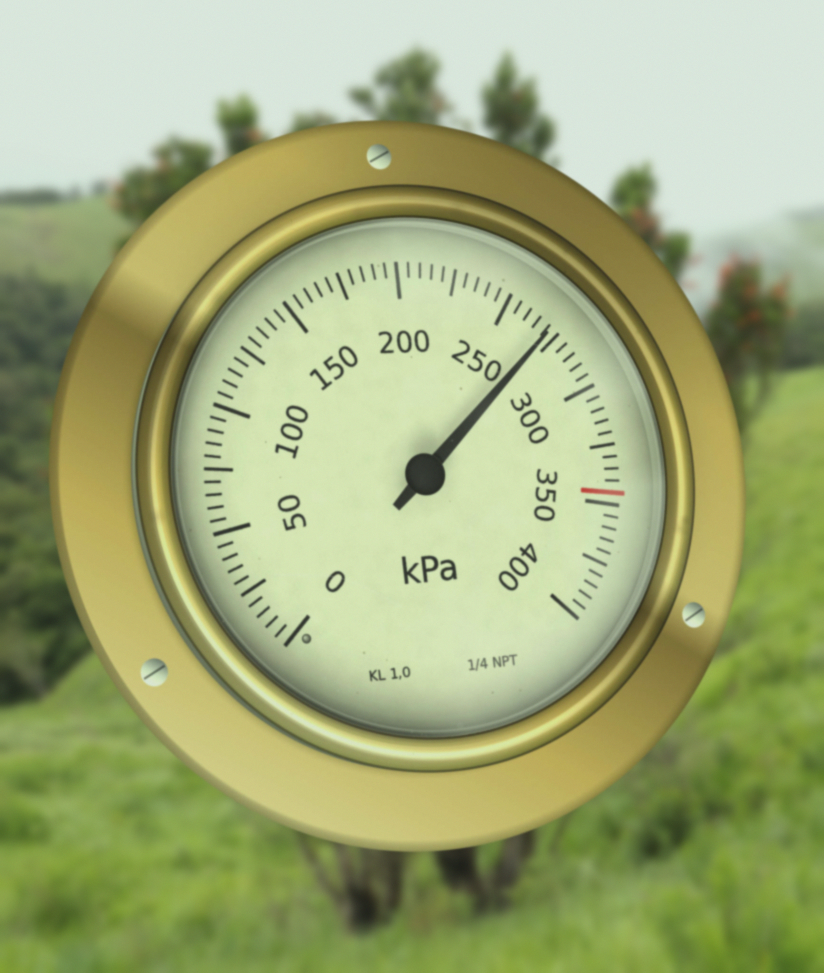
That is **270** kPa
